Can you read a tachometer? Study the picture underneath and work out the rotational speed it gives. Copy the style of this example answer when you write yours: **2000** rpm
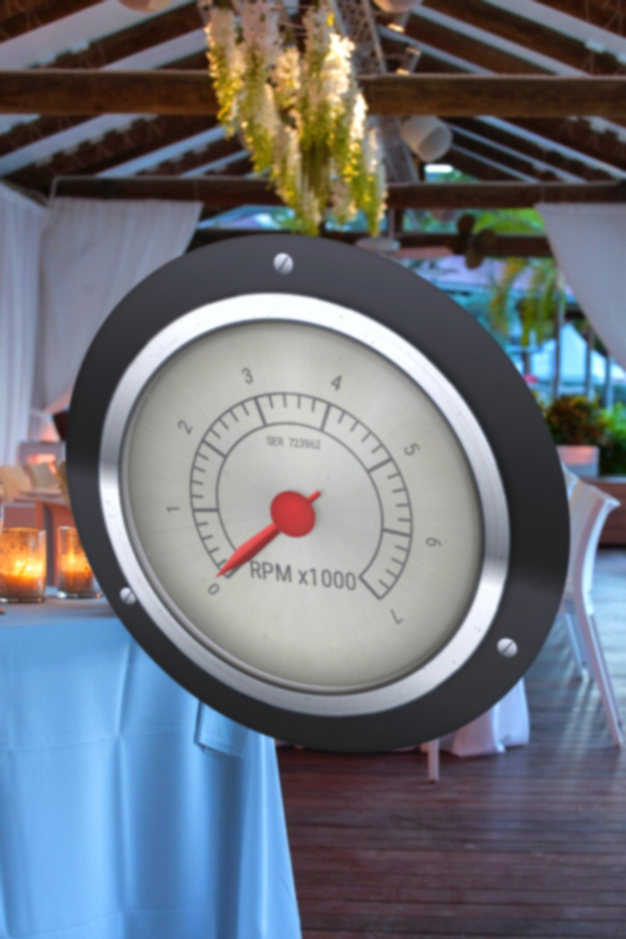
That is **100** rpm
